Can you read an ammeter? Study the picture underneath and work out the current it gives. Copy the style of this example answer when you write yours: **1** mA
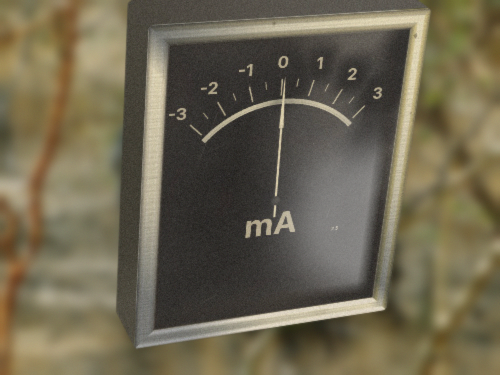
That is **0** mA
